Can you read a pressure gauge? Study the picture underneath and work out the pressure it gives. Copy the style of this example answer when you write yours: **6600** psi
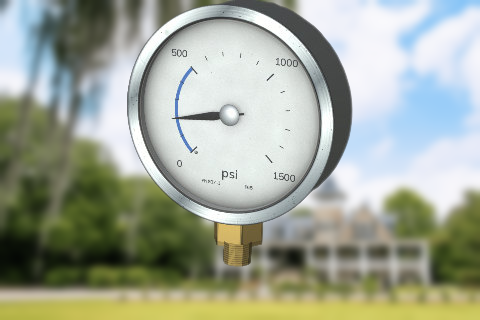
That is **200** psi
